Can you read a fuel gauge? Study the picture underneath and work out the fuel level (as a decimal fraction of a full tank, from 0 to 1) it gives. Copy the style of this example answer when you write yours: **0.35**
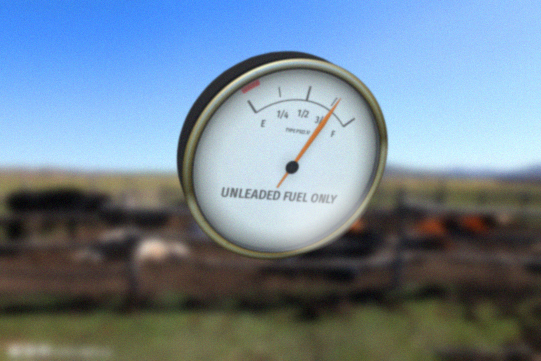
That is **0.75**
